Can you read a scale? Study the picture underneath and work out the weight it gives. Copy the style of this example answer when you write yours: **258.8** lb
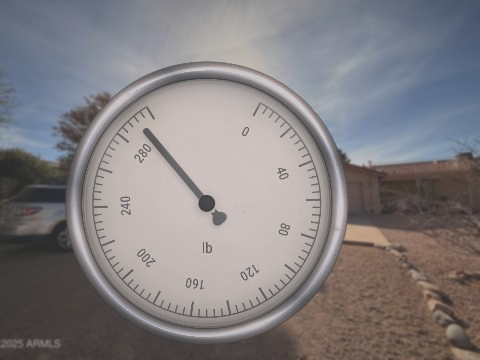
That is **292** lb
